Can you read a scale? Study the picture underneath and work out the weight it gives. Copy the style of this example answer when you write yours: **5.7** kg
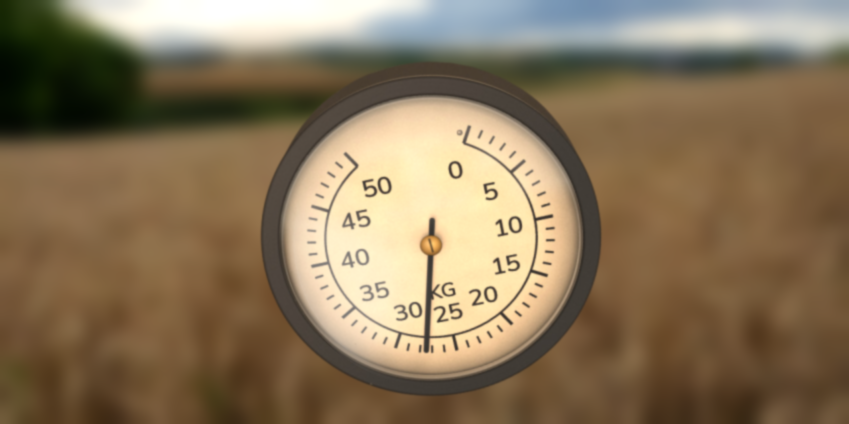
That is **27.5** kg
